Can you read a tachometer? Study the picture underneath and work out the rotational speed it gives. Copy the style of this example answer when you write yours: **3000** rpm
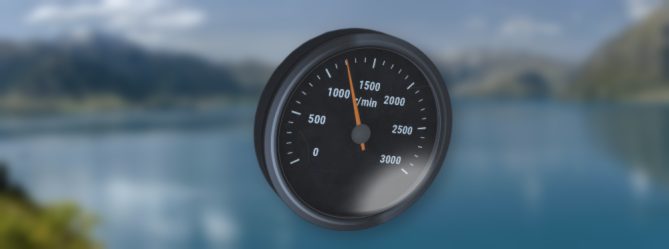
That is **1200** rpm
